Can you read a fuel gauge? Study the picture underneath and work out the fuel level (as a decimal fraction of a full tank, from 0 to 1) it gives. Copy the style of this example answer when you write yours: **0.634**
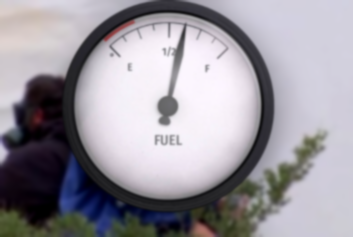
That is **0.625**
